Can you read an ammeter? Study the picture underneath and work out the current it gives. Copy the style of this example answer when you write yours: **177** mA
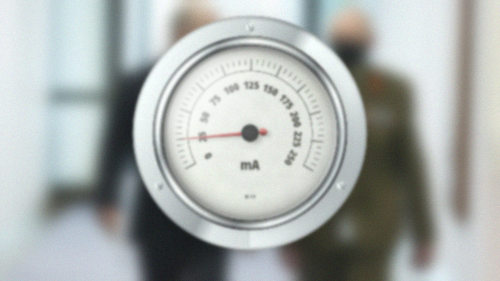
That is **25** mA
